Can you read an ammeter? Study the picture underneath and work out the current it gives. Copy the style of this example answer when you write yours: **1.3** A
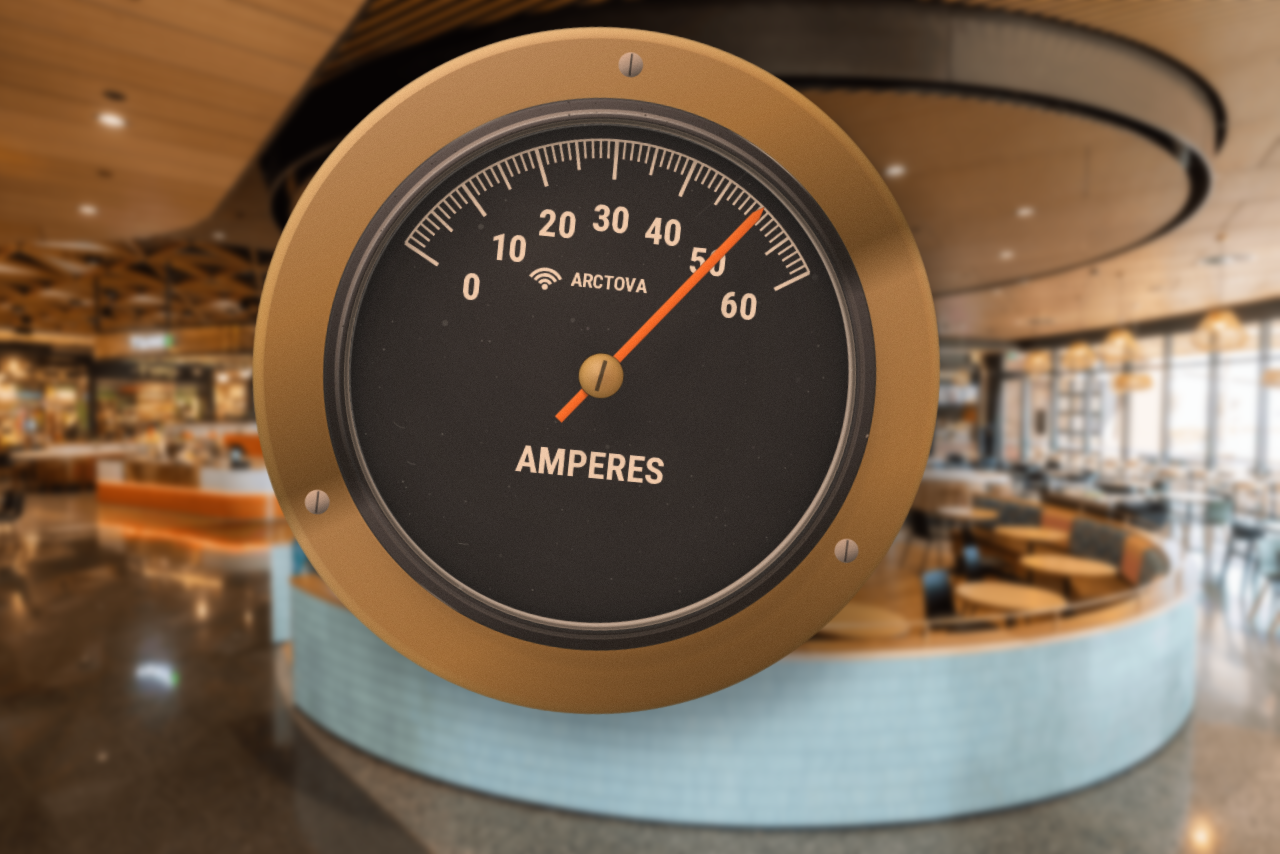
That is **50** A
